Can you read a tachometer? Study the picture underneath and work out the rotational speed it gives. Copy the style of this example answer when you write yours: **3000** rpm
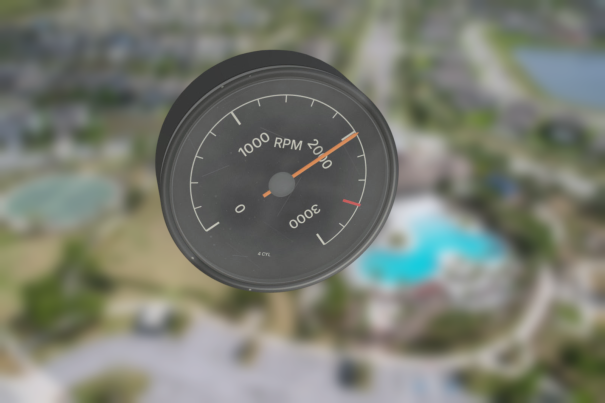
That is **2000** rpm
